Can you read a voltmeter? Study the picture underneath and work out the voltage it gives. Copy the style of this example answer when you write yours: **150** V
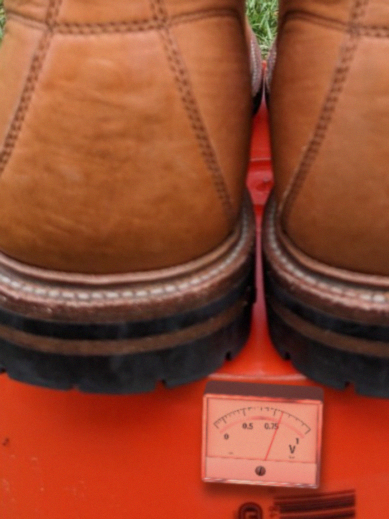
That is **0.8** V
